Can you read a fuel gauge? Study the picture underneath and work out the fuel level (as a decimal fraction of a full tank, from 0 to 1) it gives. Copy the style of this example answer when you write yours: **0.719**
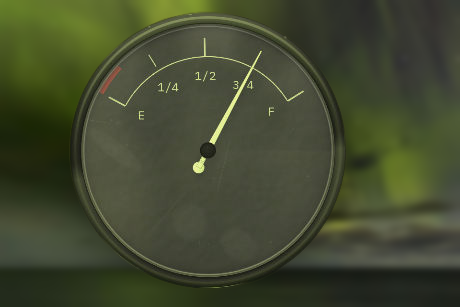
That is **0.75**
